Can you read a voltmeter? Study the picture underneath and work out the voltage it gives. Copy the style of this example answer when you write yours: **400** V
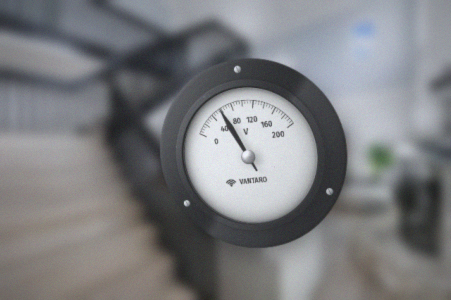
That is **60** V
